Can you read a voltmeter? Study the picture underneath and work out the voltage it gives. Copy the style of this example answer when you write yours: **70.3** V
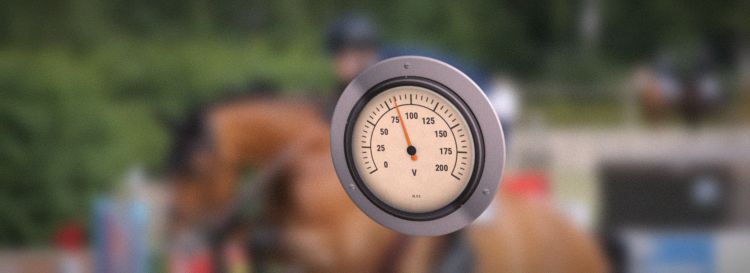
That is **85** V
